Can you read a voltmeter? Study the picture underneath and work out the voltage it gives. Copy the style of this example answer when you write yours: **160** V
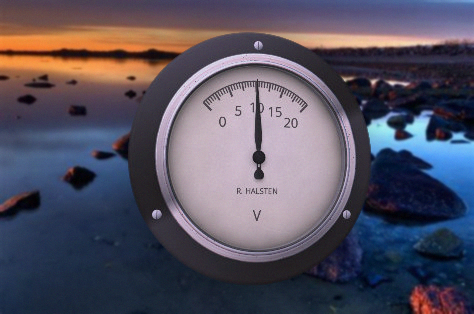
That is **10** V
